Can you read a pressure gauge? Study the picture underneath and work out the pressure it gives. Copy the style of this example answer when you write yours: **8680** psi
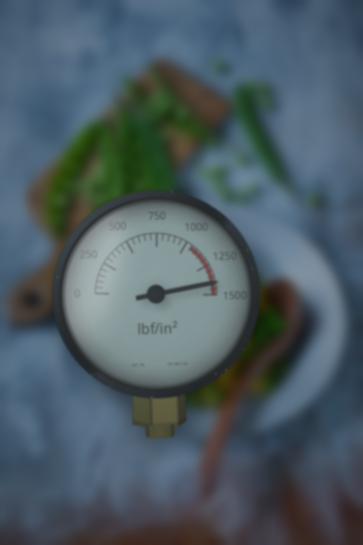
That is **1400** psi
